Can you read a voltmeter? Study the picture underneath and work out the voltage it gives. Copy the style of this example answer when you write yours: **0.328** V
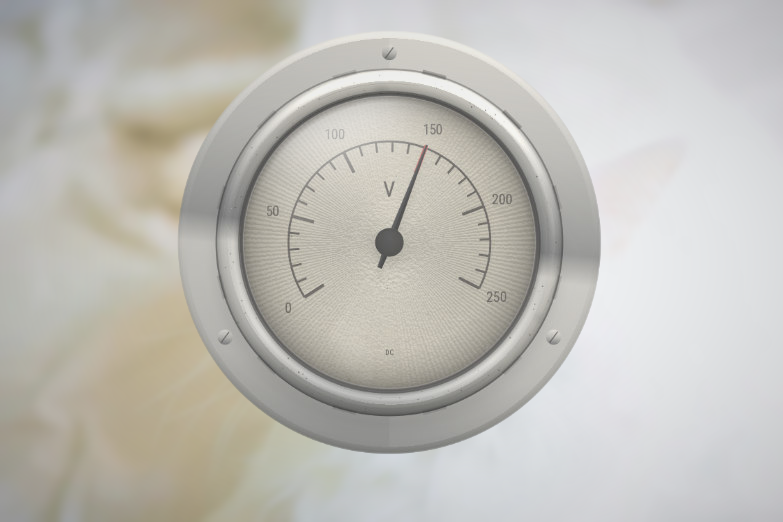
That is **150** V
